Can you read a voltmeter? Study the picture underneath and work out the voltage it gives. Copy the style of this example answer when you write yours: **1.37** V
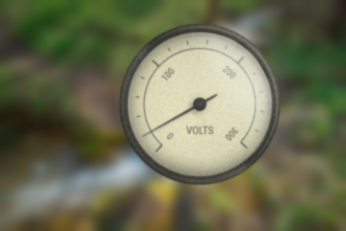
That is **20** V
